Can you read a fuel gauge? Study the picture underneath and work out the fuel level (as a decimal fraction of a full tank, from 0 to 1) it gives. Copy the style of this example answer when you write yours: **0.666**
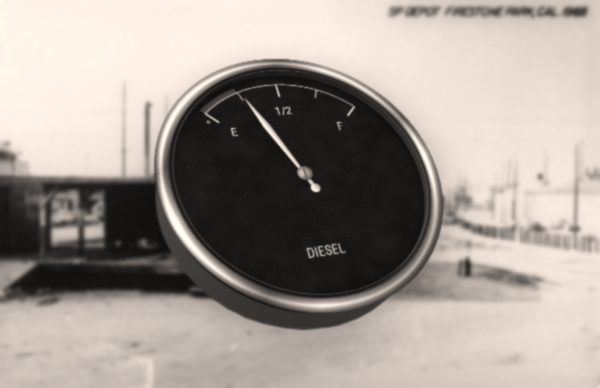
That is **0.25**
